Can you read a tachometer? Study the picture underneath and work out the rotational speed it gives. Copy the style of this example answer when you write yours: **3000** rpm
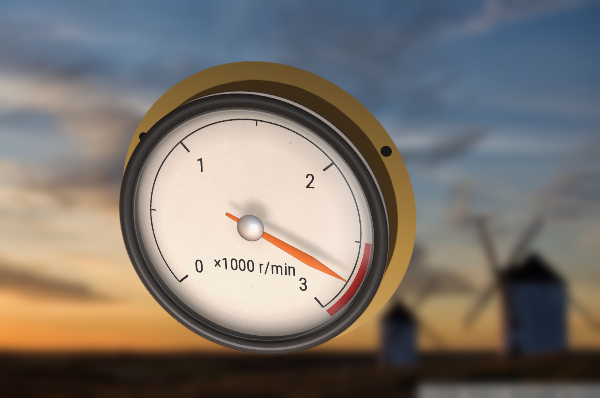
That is **2750** rpm
